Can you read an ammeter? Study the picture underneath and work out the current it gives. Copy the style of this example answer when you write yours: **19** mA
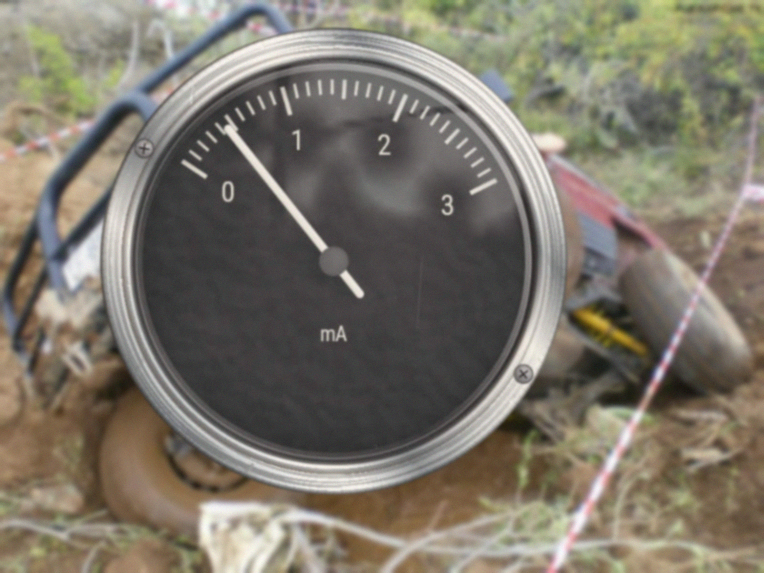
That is **0.45** mA
